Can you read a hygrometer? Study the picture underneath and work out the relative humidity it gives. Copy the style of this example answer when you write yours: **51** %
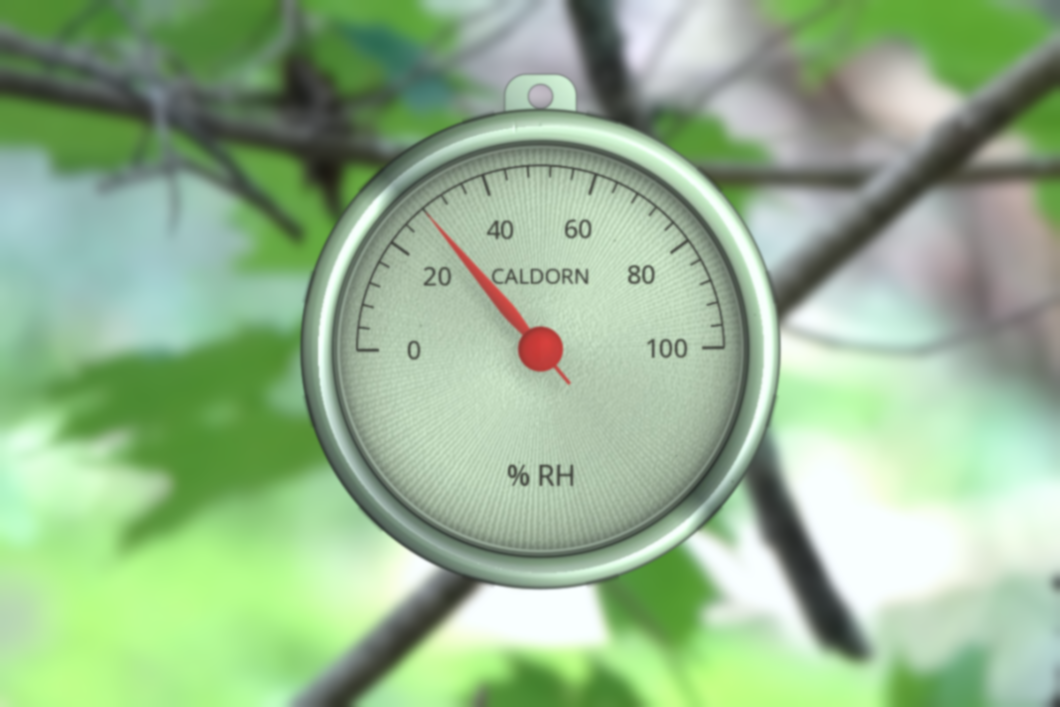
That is **28** %
